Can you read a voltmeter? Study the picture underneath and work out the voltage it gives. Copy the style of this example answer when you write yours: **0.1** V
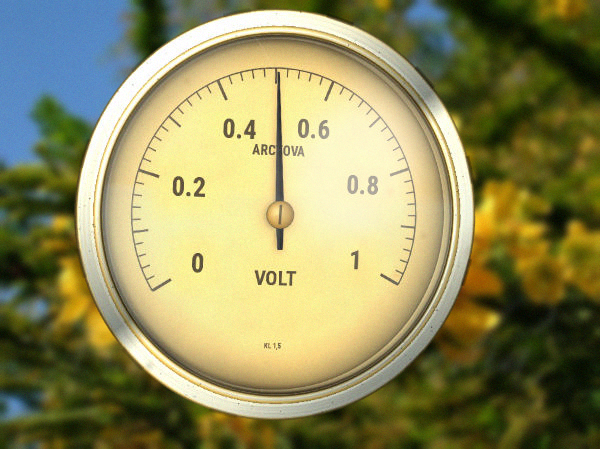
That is **0.5** V
